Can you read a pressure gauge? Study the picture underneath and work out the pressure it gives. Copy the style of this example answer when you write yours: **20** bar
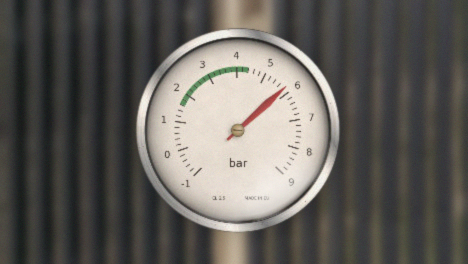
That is **5.8** bar
